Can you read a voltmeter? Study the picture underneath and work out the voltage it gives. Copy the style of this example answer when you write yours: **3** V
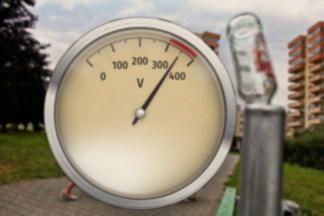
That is **350** V
